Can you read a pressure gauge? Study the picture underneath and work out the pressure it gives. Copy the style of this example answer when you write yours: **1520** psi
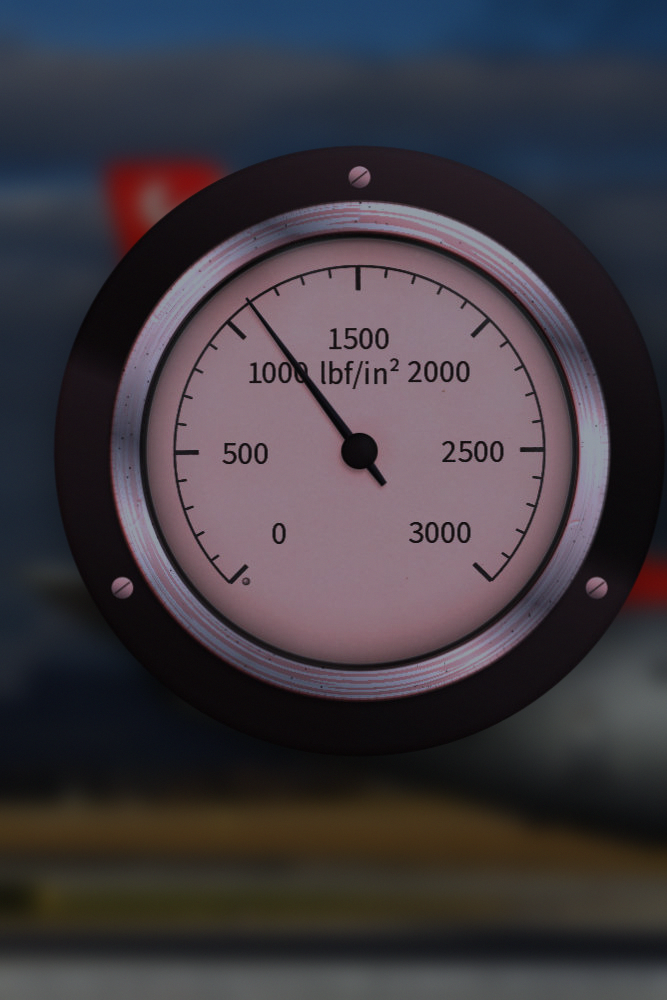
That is **1100** psi
